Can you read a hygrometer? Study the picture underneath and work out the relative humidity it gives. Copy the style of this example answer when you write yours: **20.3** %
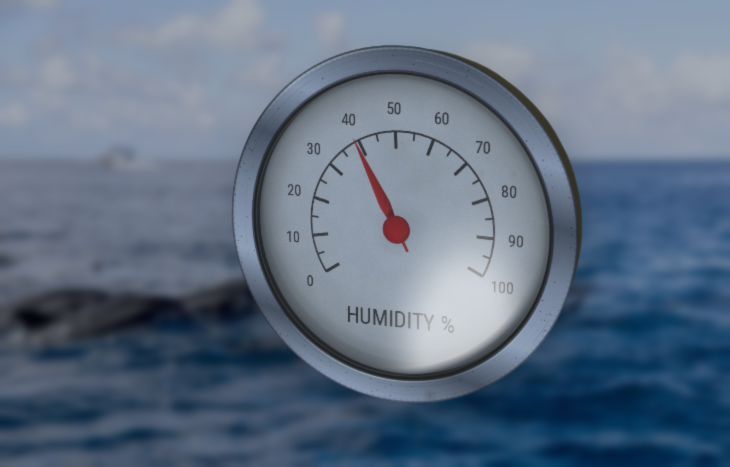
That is **40** %
